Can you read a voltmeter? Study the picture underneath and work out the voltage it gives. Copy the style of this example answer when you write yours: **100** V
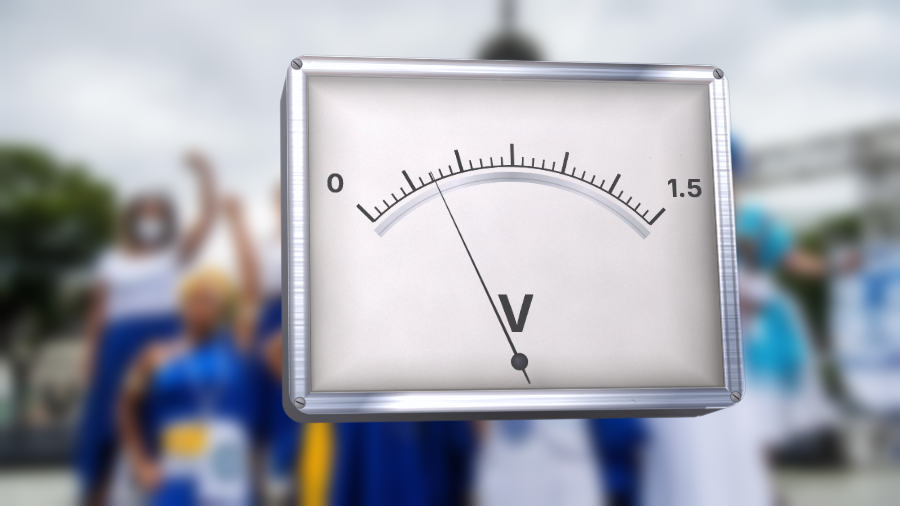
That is **0.35** V
